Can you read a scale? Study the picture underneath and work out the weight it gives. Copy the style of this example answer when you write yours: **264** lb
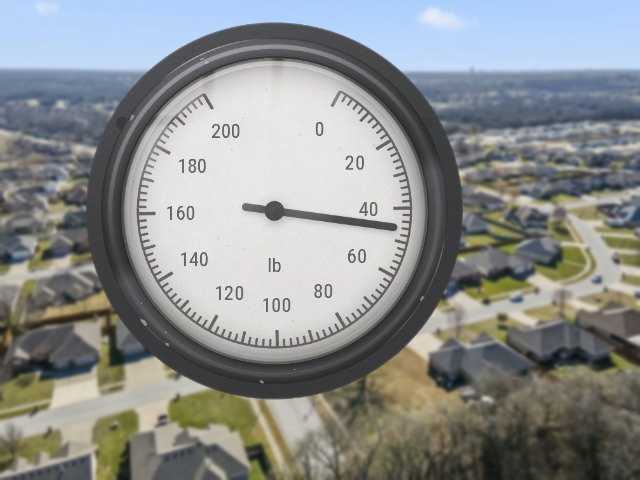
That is **46** lb
